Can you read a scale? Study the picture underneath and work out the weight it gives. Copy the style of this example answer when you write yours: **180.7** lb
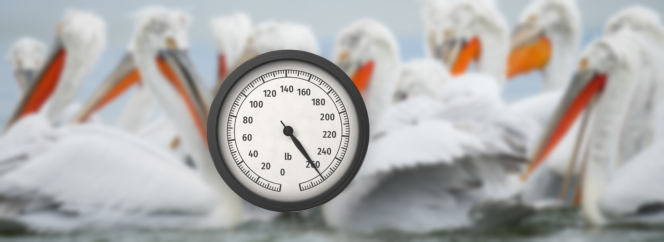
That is **260** lb
